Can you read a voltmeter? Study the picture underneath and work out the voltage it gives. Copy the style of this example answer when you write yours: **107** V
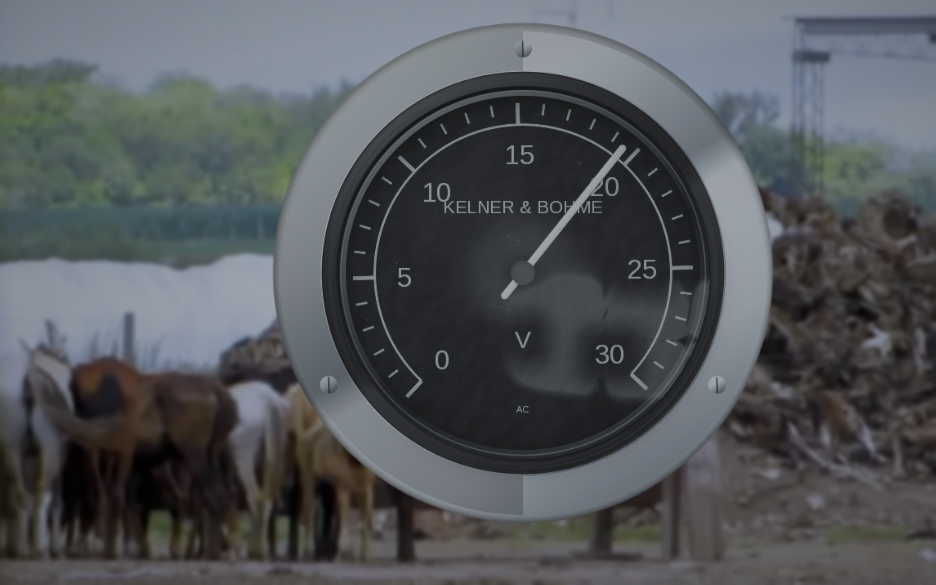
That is **19.5** V
